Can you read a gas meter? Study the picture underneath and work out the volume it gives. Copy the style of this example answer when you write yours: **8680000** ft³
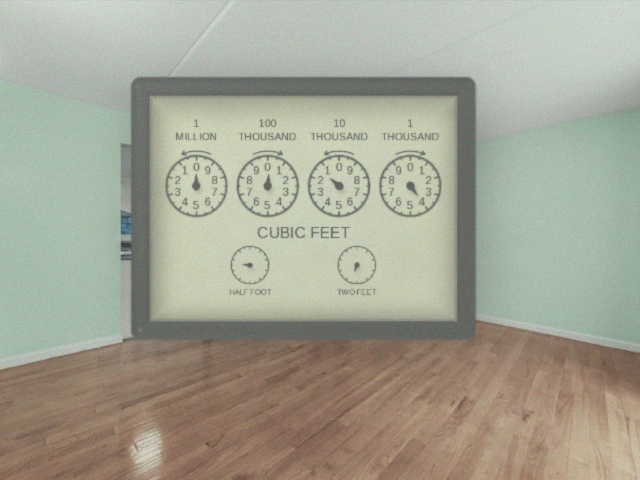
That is **1400** ft³
